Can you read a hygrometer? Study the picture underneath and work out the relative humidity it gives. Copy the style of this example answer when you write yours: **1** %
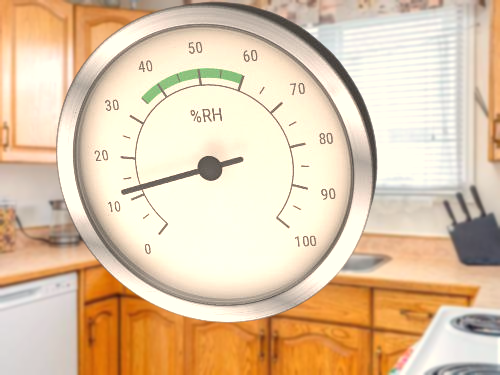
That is **12.5** %
